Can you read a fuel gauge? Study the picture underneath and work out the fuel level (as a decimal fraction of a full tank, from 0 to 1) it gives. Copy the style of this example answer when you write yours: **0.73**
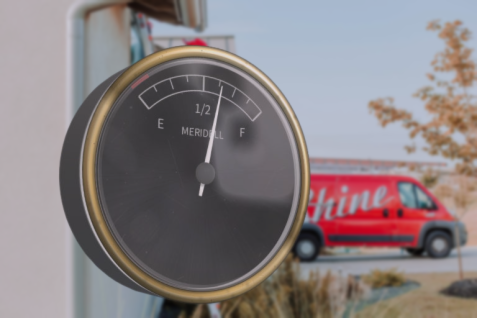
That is **0.625**
